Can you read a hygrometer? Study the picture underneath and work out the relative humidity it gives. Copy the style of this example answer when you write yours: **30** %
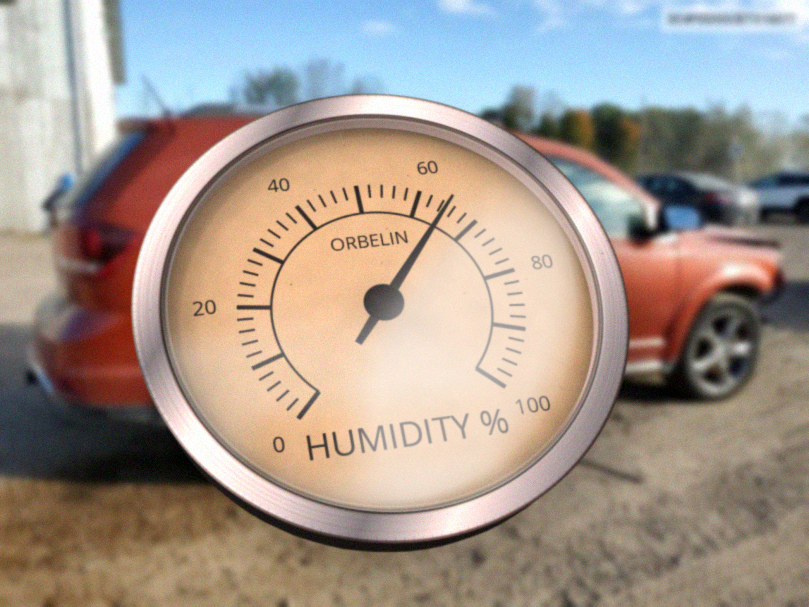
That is **65** %
